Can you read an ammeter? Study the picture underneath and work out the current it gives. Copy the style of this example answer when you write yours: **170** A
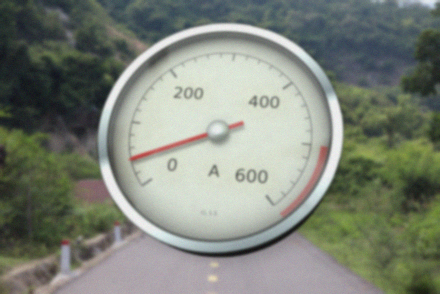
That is **40** A
